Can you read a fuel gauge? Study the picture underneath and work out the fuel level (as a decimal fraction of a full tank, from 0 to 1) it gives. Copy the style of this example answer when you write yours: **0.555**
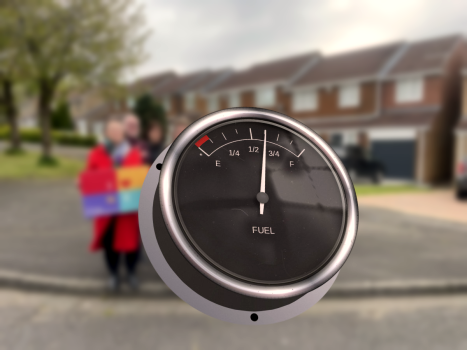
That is **0.625**
